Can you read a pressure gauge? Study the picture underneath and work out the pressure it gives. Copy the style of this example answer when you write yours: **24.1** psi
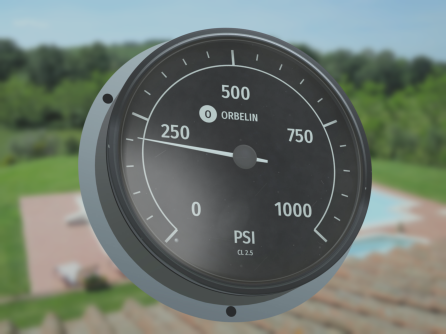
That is **200** psi
